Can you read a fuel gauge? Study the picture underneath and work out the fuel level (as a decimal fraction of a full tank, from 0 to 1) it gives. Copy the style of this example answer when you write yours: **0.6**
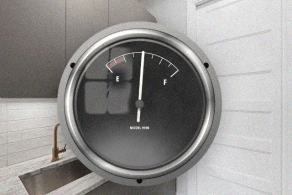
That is **0.5**
